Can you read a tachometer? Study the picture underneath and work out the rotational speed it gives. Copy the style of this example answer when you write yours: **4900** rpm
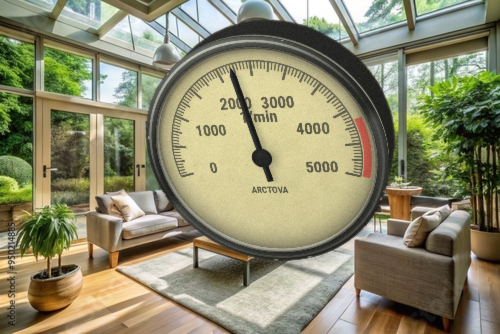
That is **2250** rpm
